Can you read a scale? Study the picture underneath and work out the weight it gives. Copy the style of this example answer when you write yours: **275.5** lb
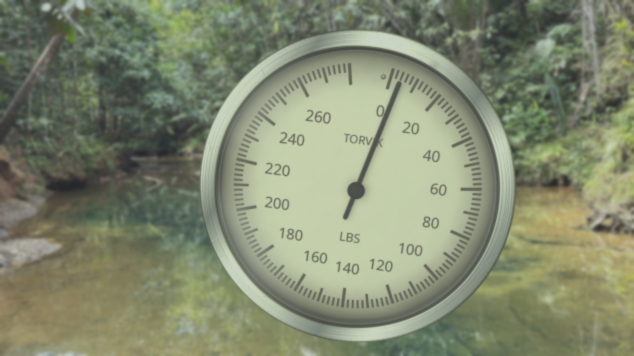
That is **4** lb
